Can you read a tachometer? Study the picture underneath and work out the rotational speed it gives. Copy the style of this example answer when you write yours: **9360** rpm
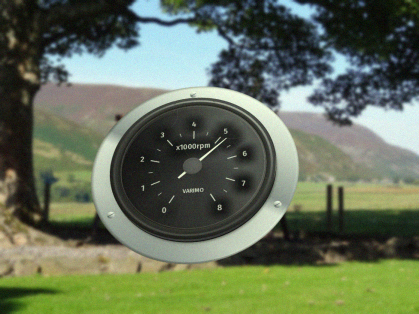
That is **5250** rpm
